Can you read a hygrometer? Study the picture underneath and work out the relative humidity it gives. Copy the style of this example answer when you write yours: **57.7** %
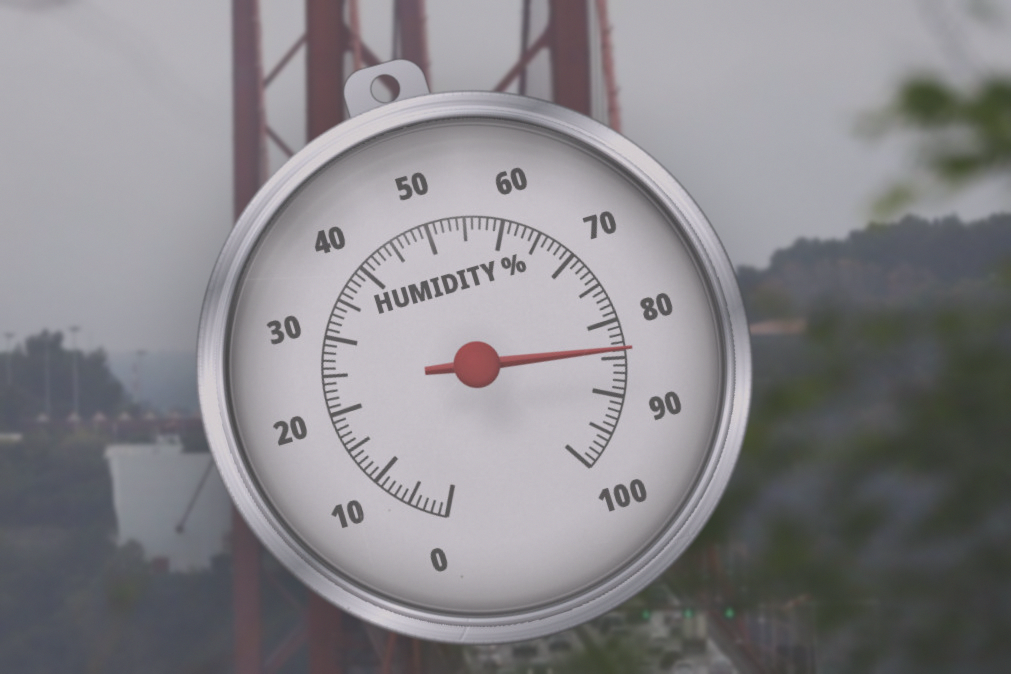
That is **84** %
